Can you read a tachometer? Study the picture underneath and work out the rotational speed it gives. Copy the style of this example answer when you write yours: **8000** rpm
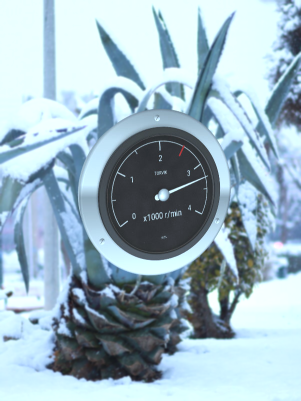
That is **3250** rpm
